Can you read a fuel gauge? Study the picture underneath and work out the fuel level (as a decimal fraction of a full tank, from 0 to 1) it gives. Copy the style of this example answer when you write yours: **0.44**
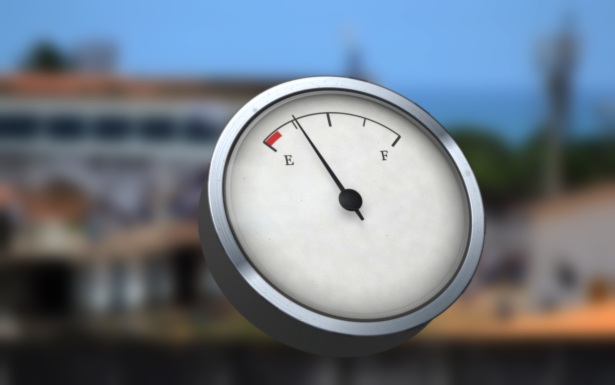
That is **0.25**
